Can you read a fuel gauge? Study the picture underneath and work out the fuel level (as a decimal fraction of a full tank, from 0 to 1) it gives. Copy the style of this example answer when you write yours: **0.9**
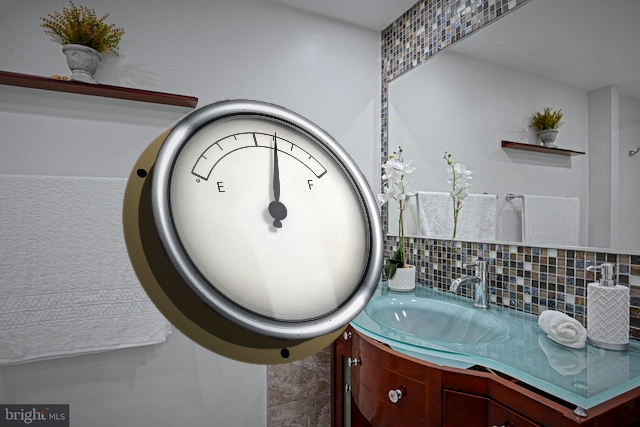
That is **0.625**
